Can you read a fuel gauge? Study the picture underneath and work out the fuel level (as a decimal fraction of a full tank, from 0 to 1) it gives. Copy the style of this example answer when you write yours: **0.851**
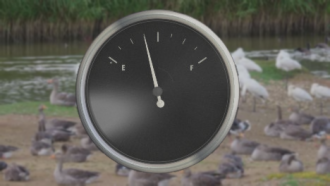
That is **0.375**
